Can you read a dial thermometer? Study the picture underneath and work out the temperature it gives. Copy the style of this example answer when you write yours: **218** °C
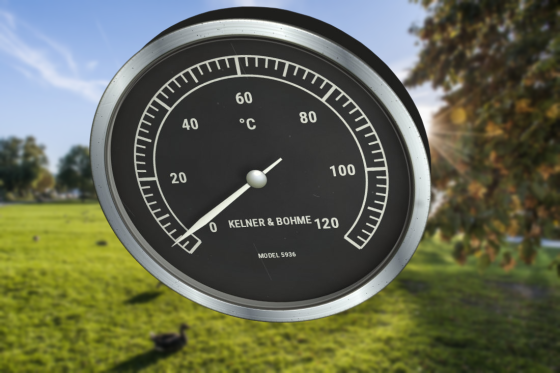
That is **4** °C
